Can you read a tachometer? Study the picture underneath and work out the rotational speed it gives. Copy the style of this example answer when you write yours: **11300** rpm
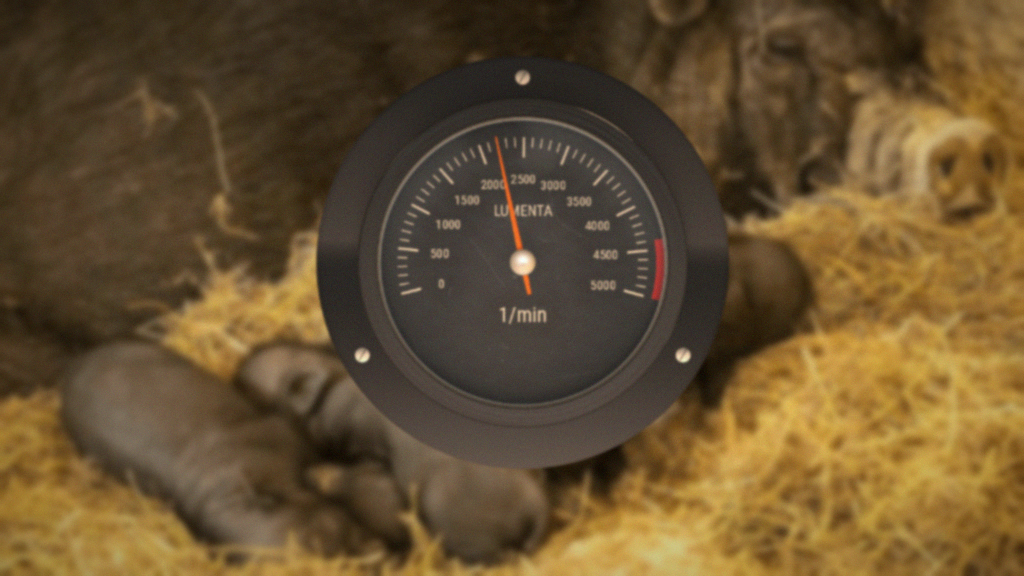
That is **2200** rpm
